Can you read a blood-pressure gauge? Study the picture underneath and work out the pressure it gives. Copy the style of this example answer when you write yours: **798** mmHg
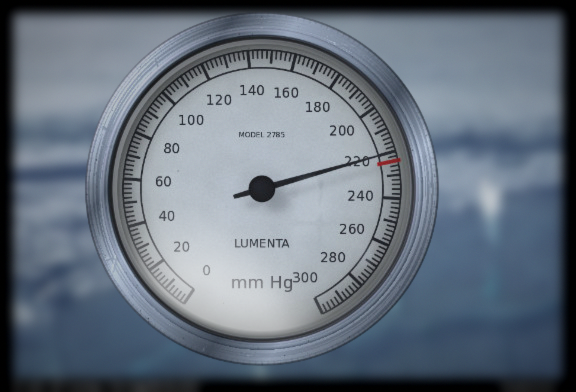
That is **220** mmHg
